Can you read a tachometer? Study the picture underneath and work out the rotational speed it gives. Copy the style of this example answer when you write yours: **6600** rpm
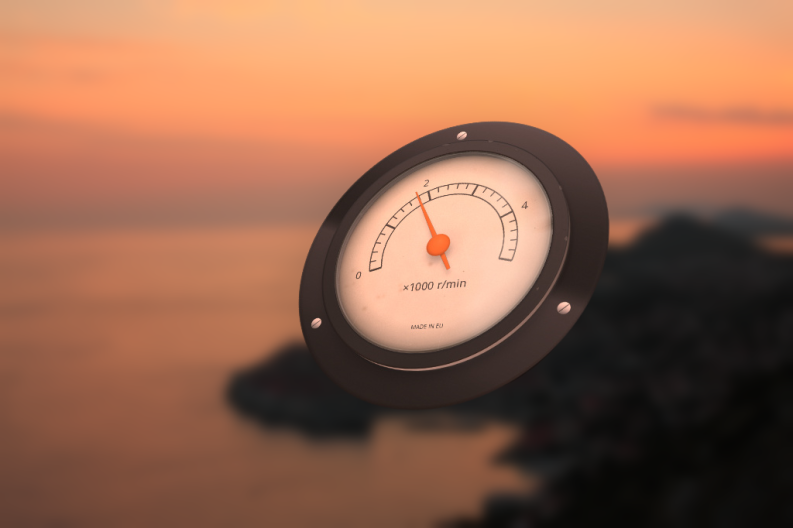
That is **1800** rpm
